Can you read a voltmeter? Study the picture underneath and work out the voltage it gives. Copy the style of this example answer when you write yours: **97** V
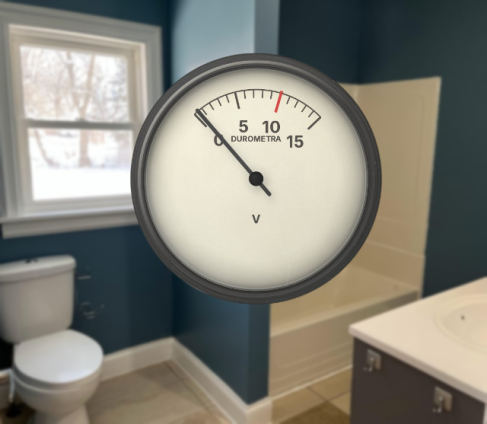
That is **0.5** V
